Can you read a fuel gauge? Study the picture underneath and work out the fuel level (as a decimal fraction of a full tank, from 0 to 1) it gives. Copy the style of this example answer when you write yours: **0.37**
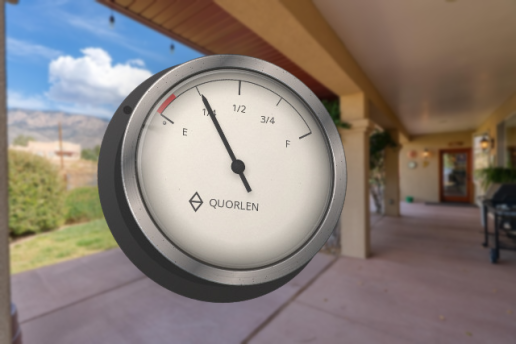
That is **0.25**
